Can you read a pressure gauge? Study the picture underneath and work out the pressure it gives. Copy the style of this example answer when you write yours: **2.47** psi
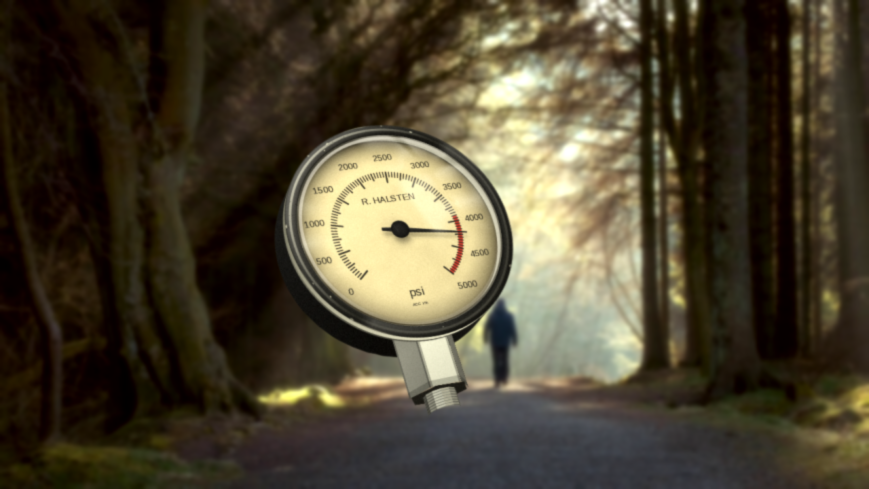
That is **4250** psi
